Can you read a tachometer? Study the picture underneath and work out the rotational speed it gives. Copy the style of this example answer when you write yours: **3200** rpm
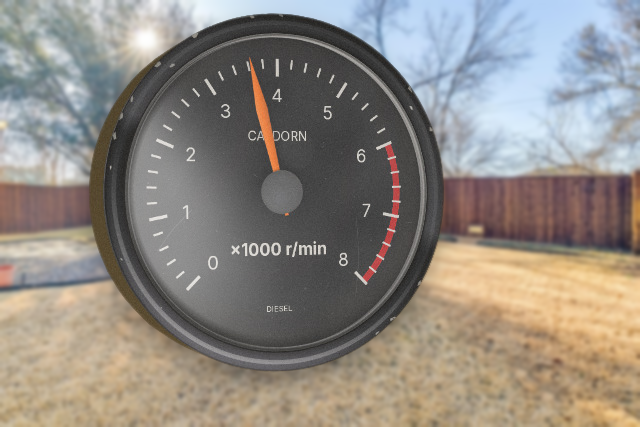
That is **3600** rpm
